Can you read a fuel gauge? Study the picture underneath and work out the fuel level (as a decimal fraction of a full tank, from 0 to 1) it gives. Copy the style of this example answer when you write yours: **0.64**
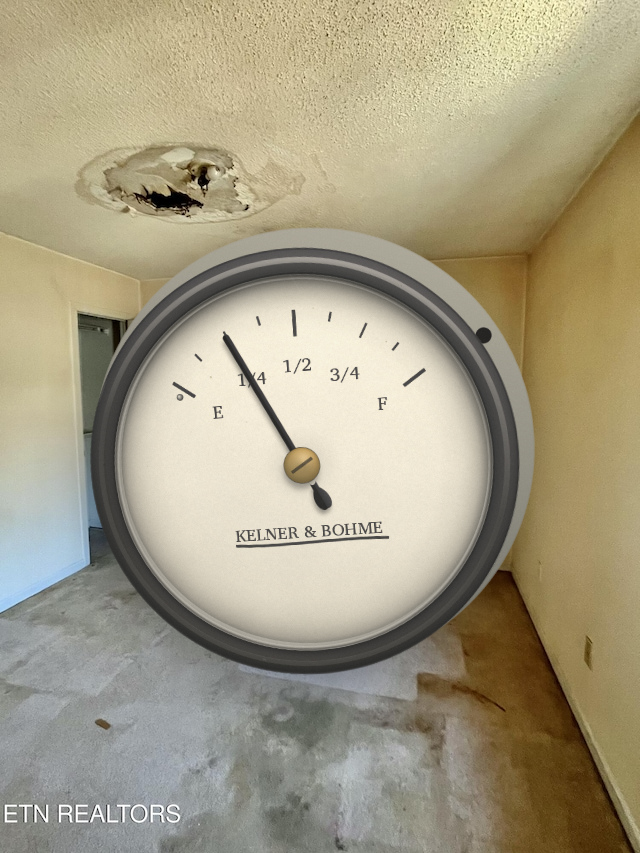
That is **0.25**
